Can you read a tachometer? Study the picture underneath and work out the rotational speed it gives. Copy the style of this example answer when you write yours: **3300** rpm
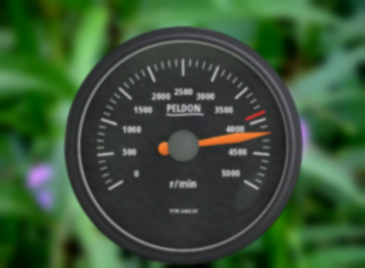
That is **4200** rpm
